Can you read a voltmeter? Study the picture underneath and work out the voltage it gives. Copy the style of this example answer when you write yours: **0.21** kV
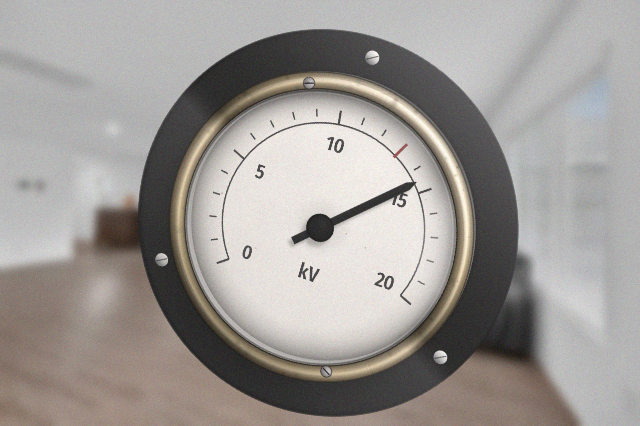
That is **14.5** kV
